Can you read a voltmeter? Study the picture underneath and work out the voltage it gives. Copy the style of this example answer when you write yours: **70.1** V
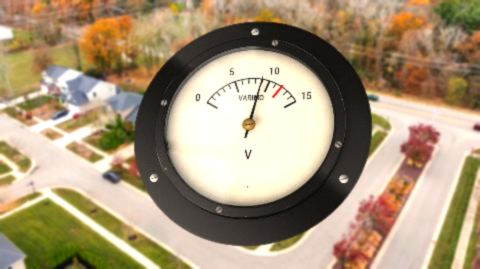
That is **9** V
